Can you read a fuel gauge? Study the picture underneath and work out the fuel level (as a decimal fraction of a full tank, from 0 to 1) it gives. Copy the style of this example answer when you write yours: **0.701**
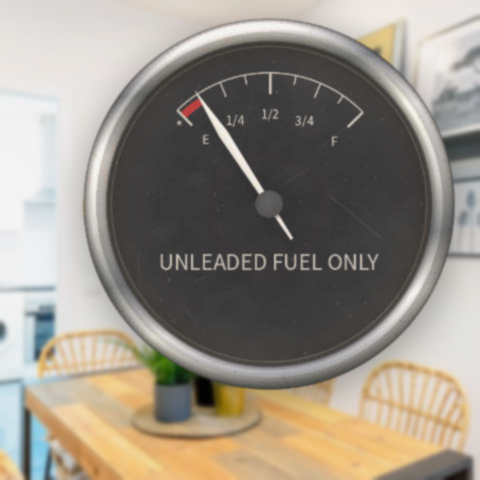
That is **0.125**
